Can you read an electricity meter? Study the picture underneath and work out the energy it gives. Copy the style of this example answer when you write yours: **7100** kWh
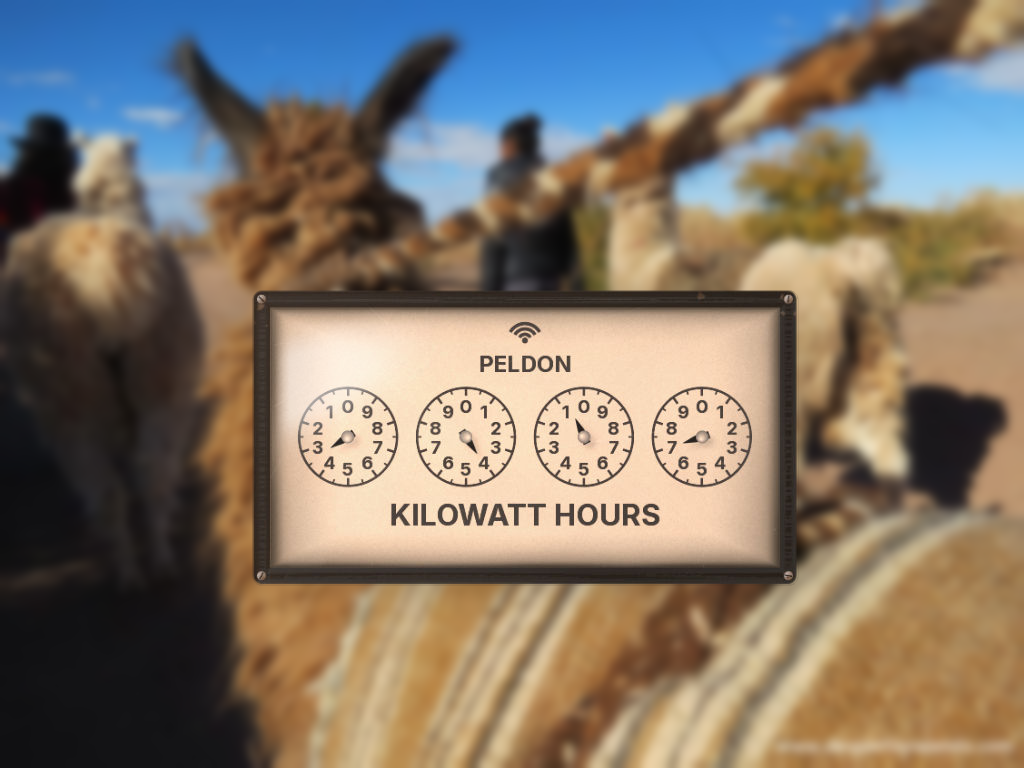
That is **3407** kWh
